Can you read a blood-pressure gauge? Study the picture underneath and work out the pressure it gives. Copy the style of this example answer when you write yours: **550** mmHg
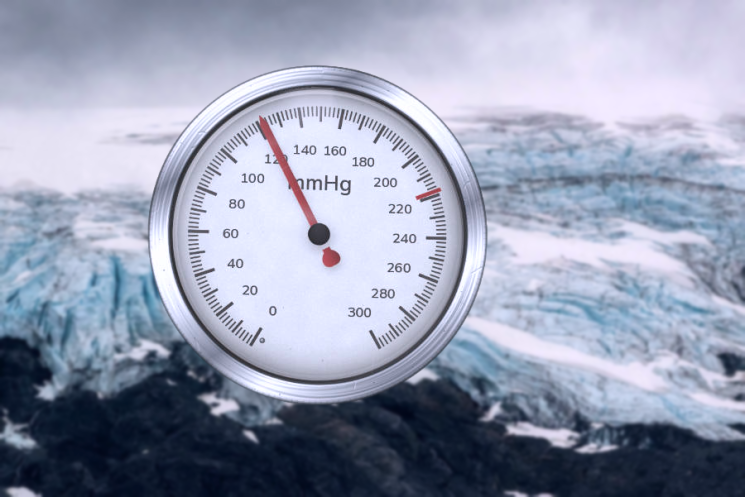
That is **122** mmHg
